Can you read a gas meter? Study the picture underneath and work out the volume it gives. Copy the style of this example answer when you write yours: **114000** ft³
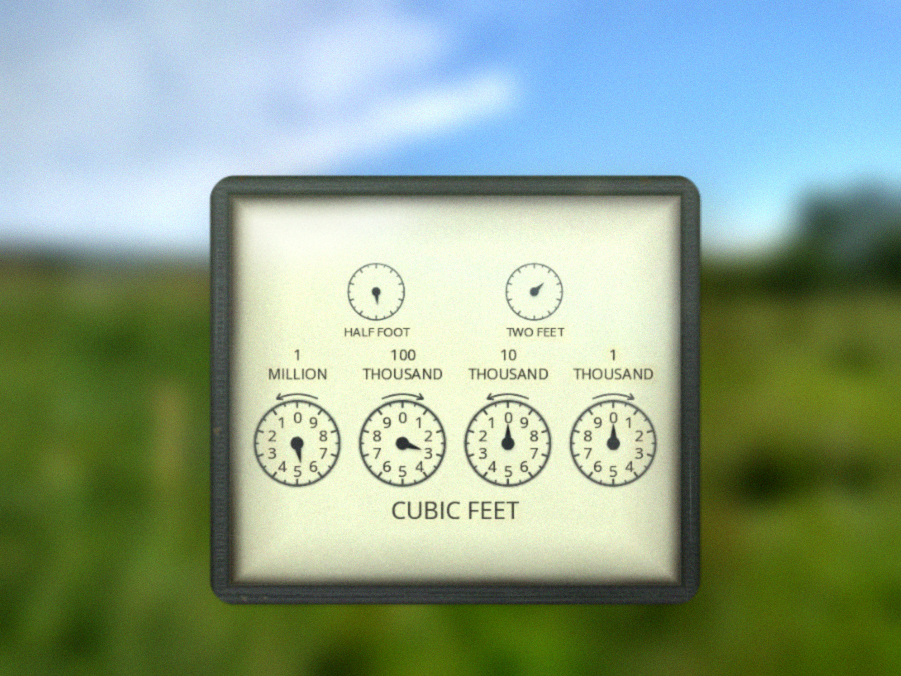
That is **530000** ft³
